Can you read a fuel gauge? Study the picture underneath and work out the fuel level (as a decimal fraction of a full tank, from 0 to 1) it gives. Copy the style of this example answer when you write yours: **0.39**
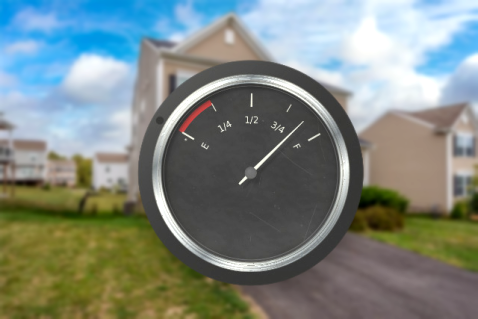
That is **0.875**
